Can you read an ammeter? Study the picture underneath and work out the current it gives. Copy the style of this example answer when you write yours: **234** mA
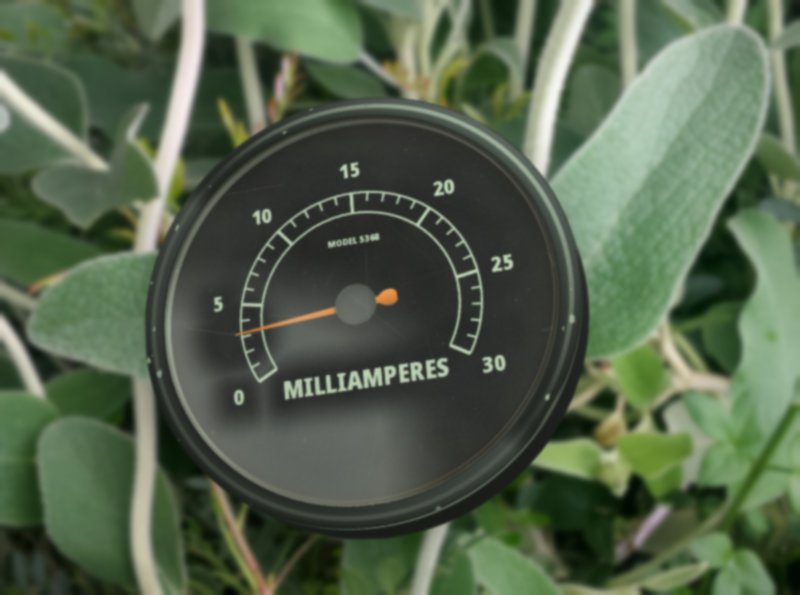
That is **3** mA
